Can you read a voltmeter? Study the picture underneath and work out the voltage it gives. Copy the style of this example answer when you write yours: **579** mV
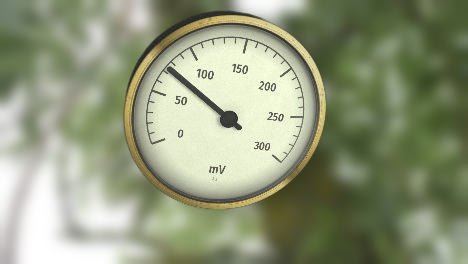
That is **75** mV
